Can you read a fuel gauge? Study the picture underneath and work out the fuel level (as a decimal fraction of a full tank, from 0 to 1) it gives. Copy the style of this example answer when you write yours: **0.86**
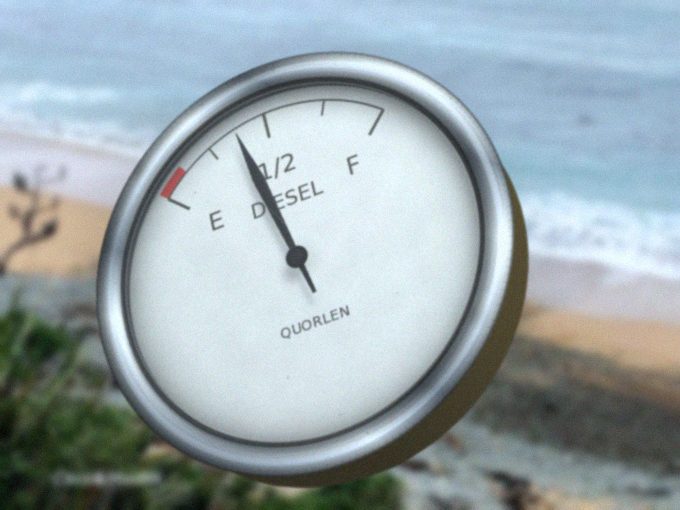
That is **0.375**
